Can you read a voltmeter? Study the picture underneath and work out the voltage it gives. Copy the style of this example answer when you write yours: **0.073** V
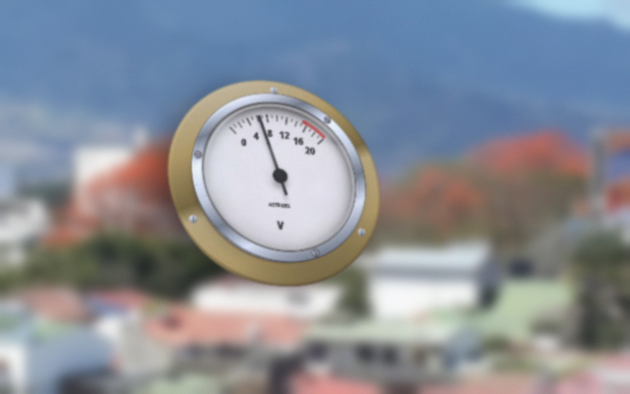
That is **6** V
